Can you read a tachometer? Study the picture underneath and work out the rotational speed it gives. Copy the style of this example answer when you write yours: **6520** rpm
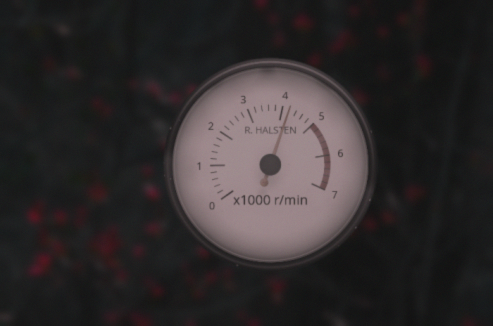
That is **4200** rpm
